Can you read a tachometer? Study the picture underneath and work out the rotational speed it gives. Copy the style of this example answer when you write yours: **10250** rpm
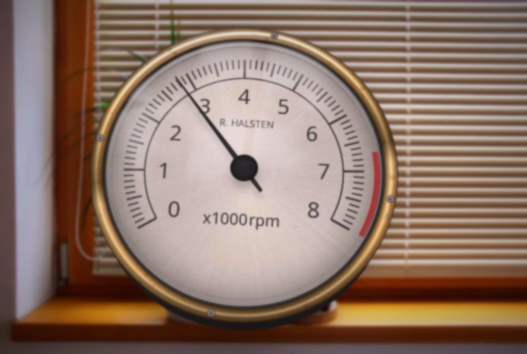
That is **2800** rpm
